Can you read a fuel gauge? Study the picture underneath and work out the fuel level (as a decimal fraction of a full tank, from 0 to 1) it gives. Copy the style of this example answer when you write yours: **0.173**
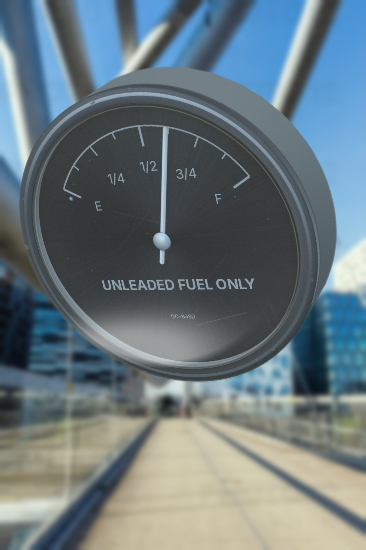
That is **0.625**
